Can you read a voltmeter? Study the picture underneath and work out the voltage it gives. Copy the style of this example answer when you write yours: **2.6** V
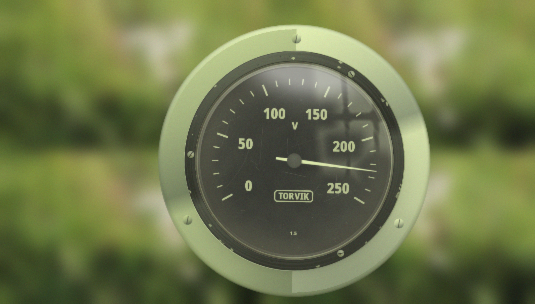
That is **225** V
